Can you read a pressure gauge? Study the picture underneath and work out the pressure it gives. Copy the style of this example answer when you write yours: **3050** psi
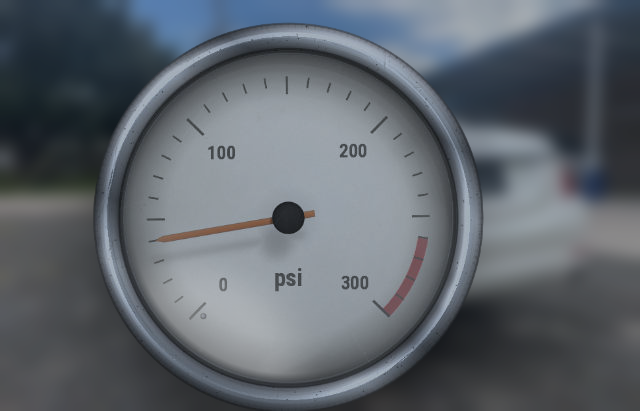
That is **40** psi
